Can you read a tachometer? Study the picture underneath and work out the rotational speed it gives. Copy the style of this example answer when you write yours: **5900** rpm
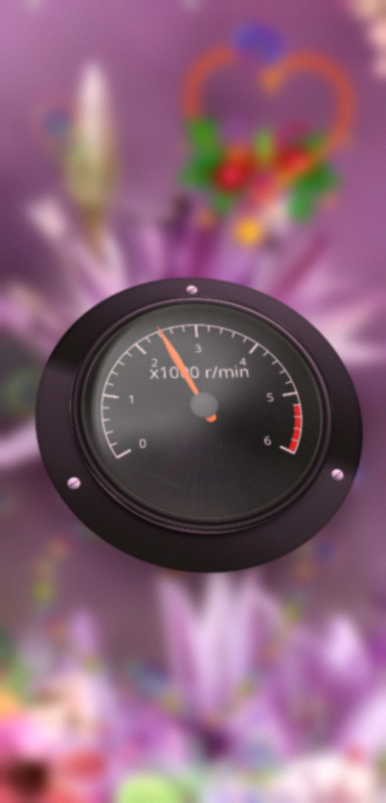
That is **2400** rpm
